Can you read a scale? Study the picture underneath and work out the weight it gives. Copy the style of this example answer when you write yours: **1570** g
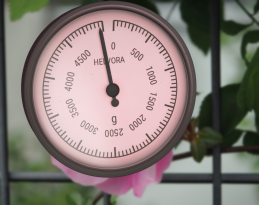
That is **4950** g
